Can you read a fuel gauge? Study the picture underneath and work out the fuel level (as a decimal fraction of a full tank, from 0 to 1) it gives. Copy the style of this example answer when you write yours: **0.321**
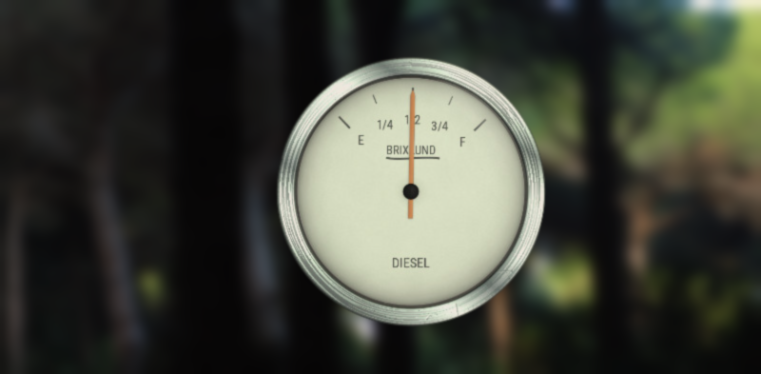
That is **0.5**
